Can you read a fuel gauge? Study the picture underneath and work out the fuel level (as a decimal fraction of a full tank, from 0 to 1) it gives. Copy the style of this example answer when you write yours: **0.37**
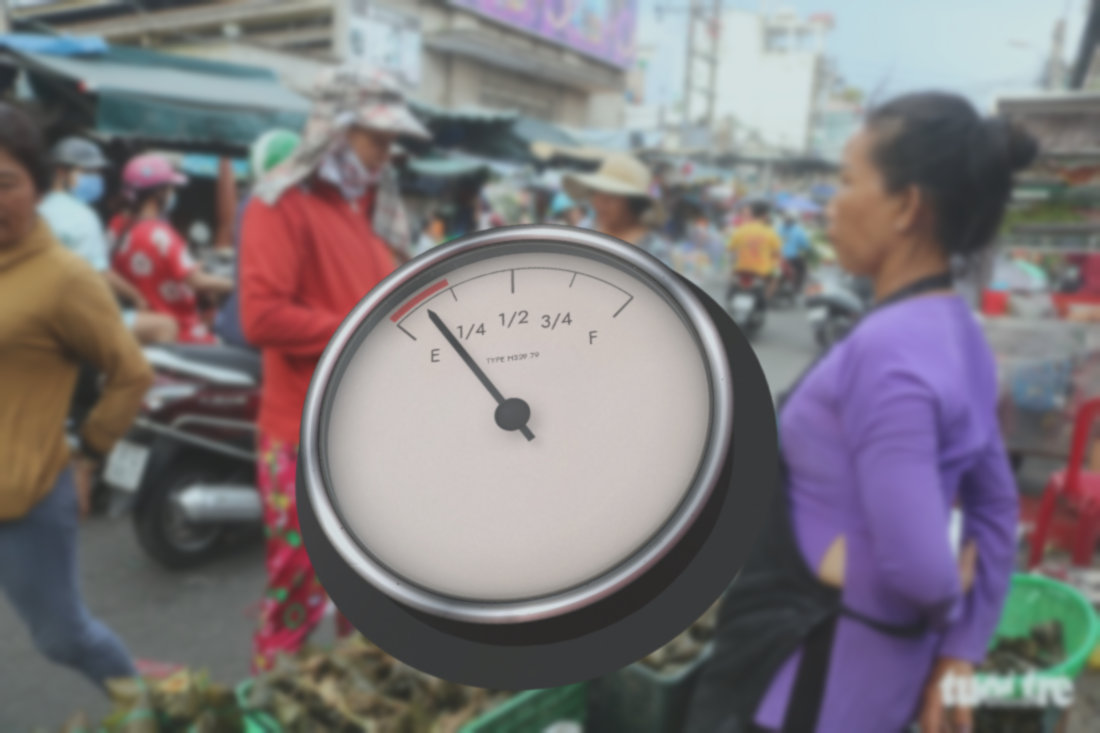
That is **0.125**
